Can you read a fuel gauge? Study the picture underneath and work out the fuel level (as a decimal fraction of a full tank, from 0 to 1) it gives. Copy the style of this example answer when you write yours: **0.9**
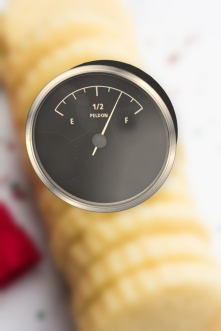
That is **0.75**
